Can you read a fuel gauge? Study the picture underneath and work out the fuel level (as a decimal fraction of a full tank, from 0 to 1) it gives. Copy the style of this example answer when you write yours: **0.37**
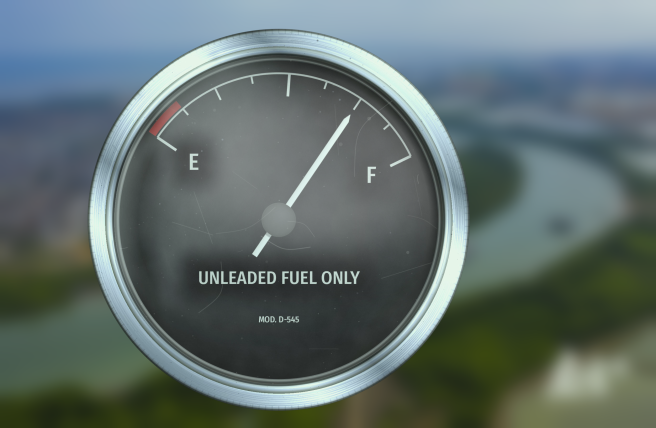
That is **0.75**
